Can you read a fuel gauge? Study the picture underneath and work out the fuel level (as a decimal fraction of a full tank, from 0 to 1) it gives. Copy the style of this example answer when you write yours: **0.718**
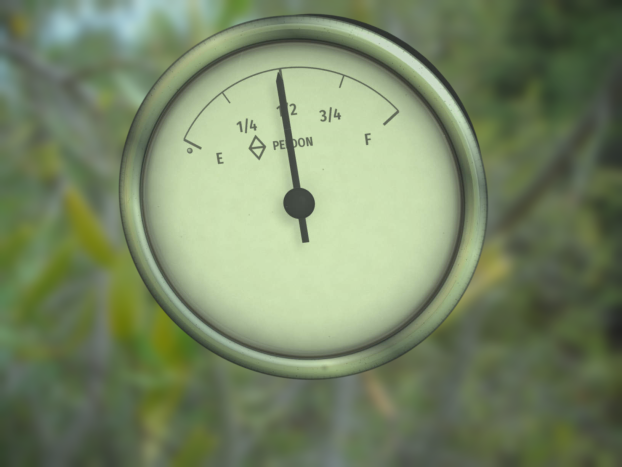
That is **0.5**
